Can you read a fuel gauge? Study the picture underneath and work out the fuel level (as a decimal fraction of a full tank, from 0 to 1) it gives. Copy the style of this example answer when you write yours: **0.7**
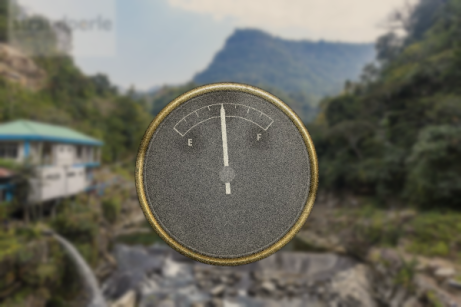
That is **0.5**
